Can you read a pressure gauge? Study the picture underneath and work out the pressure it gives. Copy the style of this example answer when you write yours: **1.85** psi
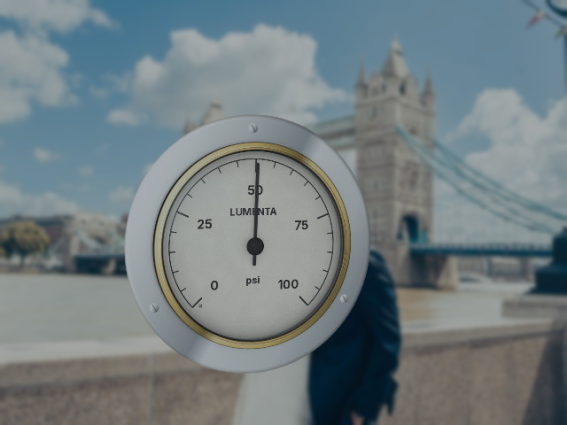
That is **50** psi
